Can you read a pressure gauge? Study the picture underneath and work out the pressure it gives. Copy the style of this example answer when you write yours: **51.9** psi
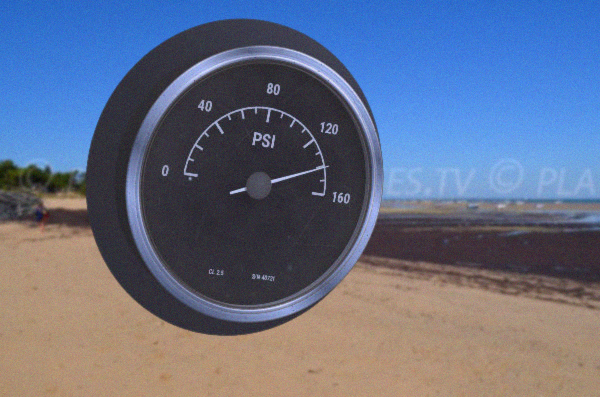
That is **140** psi
